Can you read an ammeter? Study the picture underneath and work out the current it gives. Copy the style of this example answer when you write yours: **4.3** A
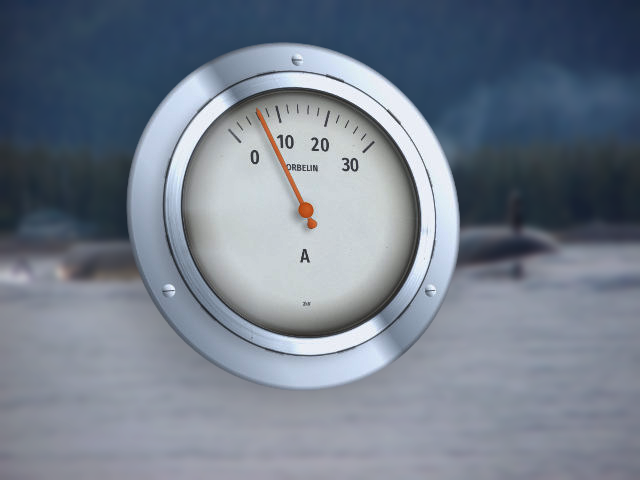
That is **6** A
